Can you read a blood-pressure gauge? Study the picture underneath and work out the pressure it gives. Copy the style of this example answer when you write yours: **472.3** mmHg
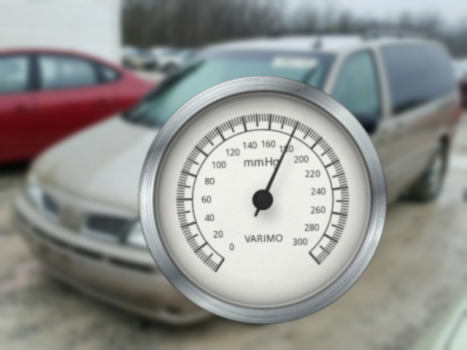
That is **180** mmHg
